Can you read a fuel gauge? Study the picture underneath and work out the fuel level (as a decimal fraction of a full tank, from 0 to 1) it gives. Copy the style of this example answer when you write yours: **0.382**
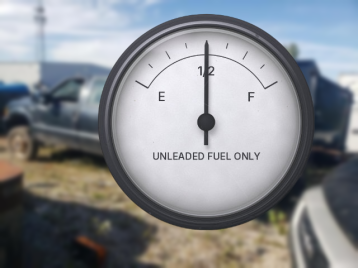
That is **0.5**
